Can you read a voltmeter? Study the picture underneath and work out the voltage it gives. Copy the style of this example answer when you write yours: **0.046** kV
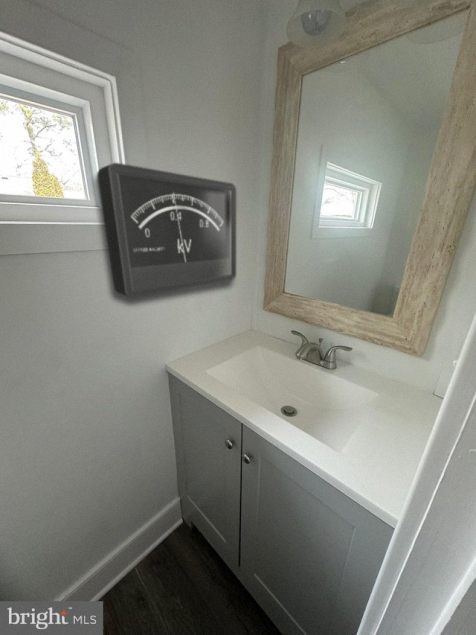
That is **0.4** kV
